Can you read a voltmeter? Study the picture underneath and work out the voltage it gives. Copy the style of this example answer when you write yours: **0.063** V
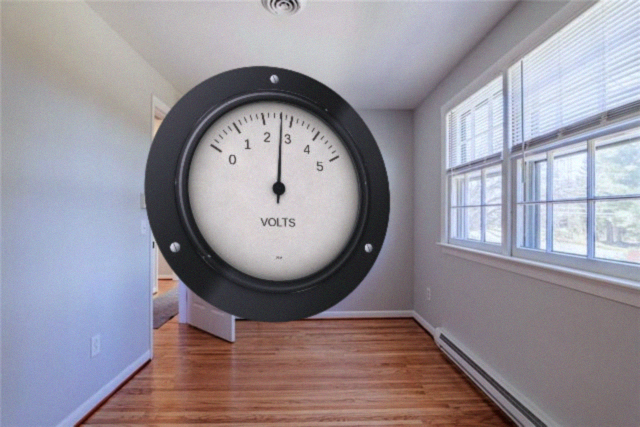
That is **2.6** V
